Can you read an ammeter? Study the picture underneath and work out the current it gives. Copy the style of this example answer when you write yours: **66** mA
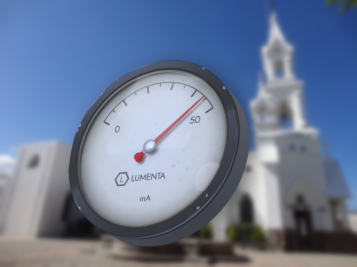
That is **45** mA
